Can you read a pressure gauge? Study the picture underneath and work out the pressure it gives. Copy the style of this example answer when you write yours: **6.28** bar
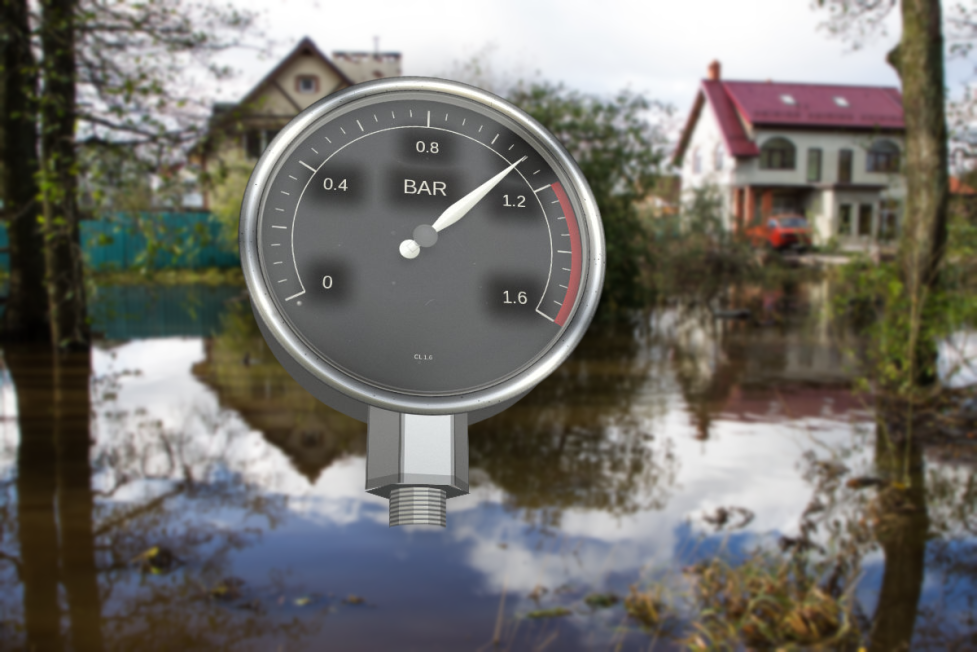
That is **1.1** bar
